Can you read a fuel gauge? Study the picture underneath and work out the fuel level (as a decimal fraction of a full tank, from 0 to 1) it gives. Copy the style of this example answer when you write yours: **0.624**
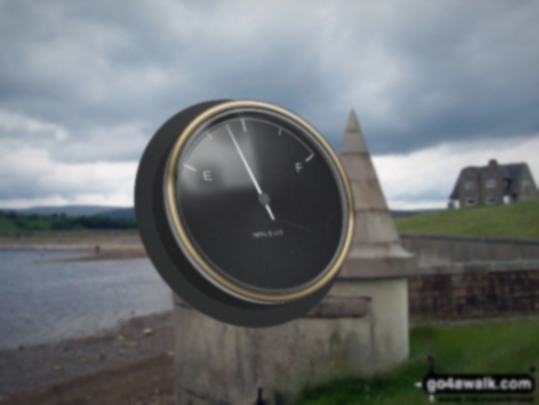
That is **0.375**
